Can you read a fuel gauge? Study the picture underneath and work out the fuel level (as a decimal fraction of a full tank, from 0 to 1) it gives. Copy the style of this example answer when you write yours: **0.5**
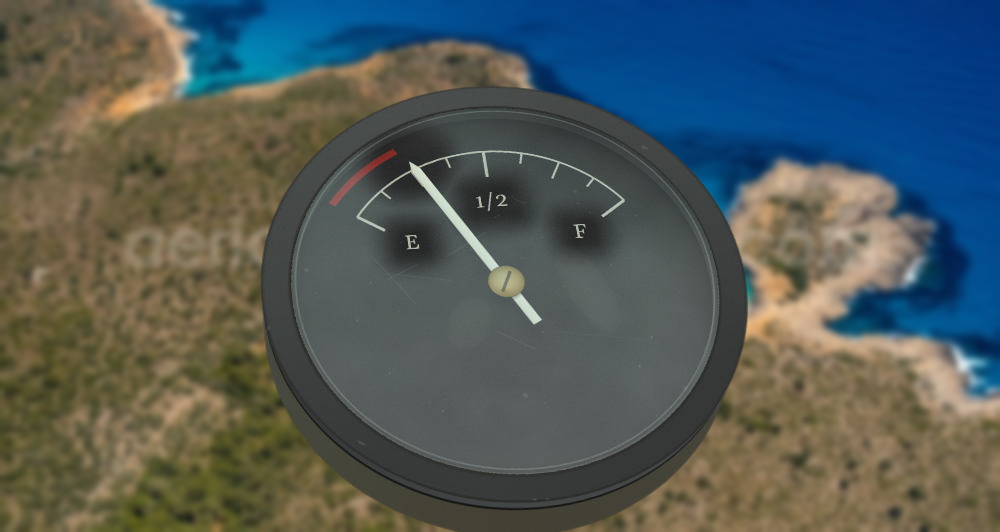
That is **0.25**
